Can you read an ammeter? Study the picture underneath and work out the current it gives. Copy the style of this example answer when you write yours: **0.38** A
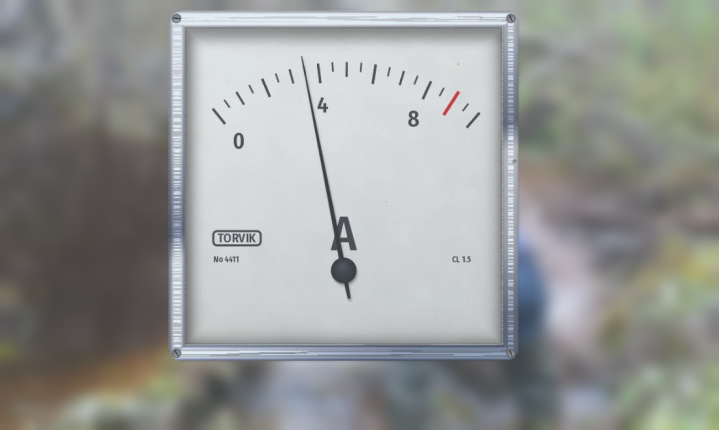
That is **3.5** A
